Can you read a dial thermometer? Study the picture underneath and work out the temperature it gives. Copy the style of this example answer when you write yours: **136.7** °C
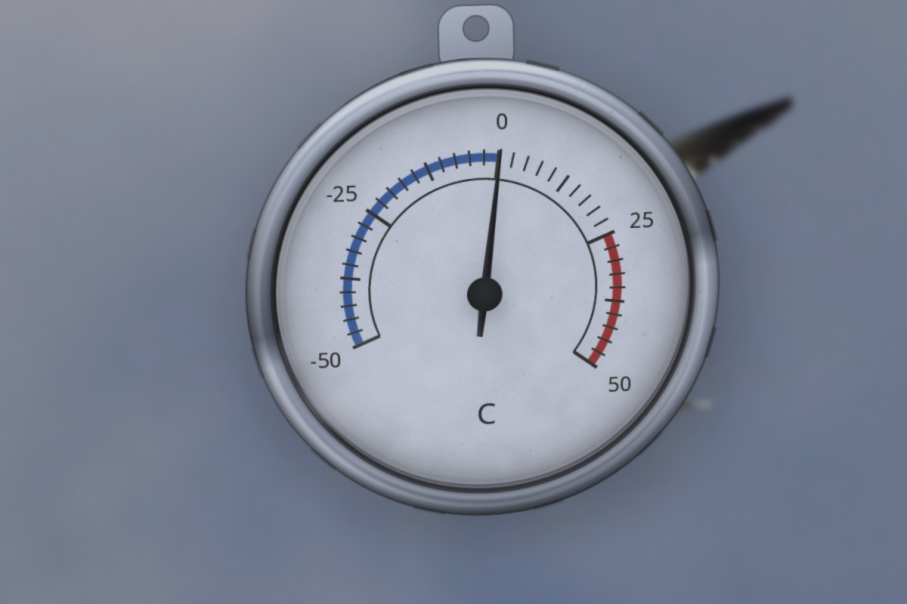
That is **0** °C
